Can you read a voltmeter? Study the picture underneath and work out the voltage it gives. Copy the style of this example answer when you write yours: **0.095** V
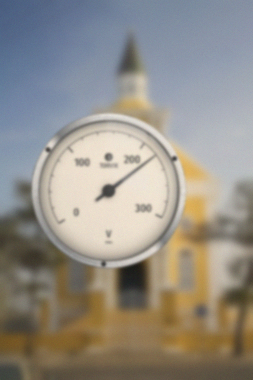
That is **220** V
